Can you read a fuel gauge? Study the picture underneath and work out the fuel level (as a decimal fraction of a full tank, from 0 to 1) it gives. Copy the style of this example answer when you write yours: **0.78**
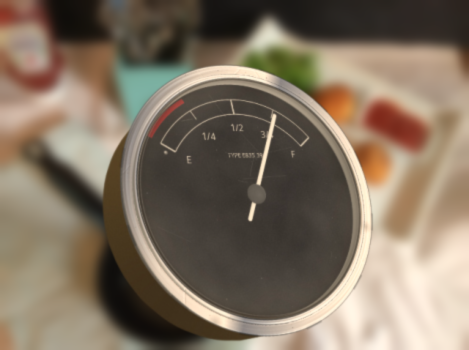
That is **0.75**
